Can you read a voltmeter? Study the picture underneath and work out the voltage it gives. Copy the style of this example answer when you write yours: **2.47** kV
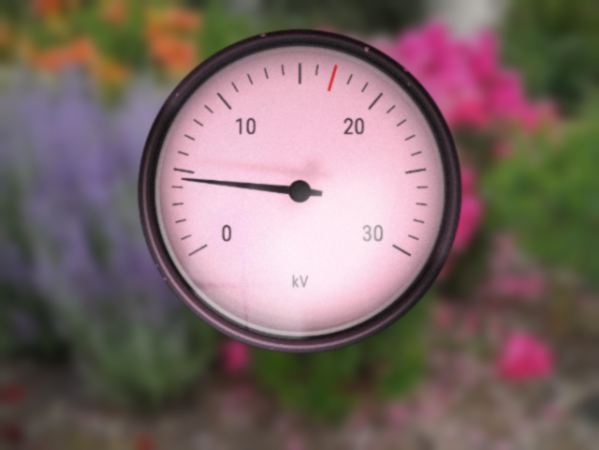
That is **4.5** kV
